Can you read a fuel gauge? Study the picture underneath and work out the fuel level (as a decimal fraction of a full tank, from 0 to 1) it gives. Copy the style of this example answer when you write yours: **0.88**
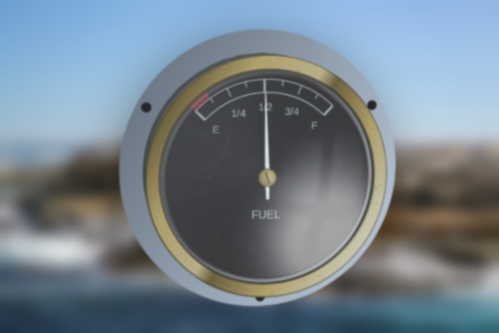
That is **0.5**
